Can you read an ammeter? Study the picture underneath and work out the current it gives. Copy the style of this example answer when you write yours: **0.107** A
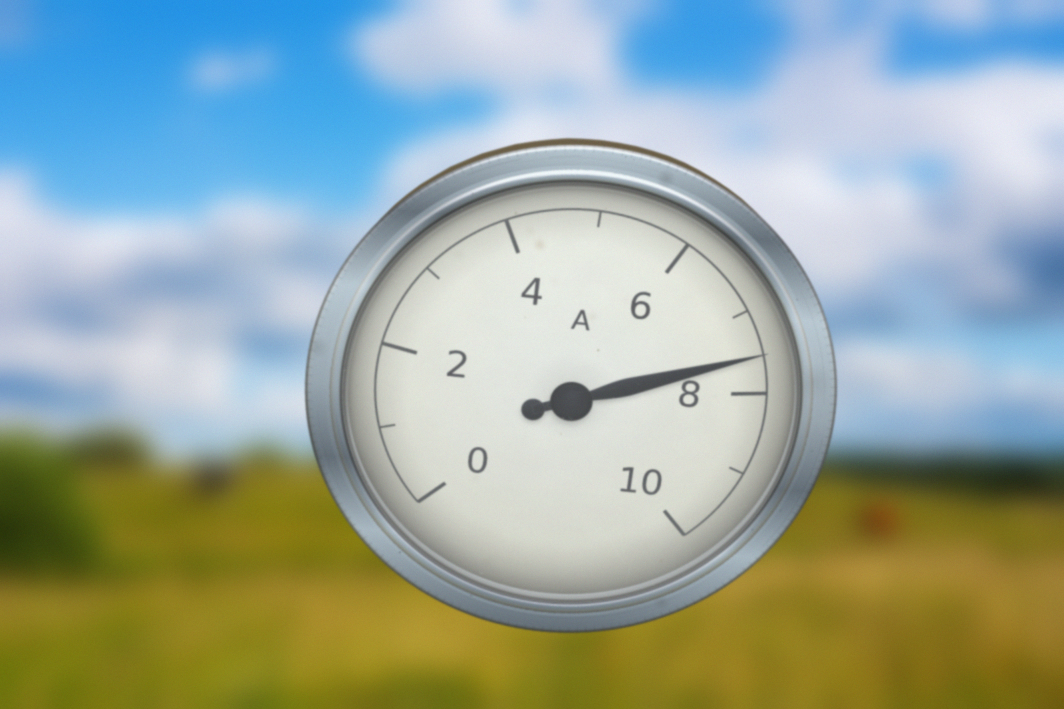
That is **7.5** A
